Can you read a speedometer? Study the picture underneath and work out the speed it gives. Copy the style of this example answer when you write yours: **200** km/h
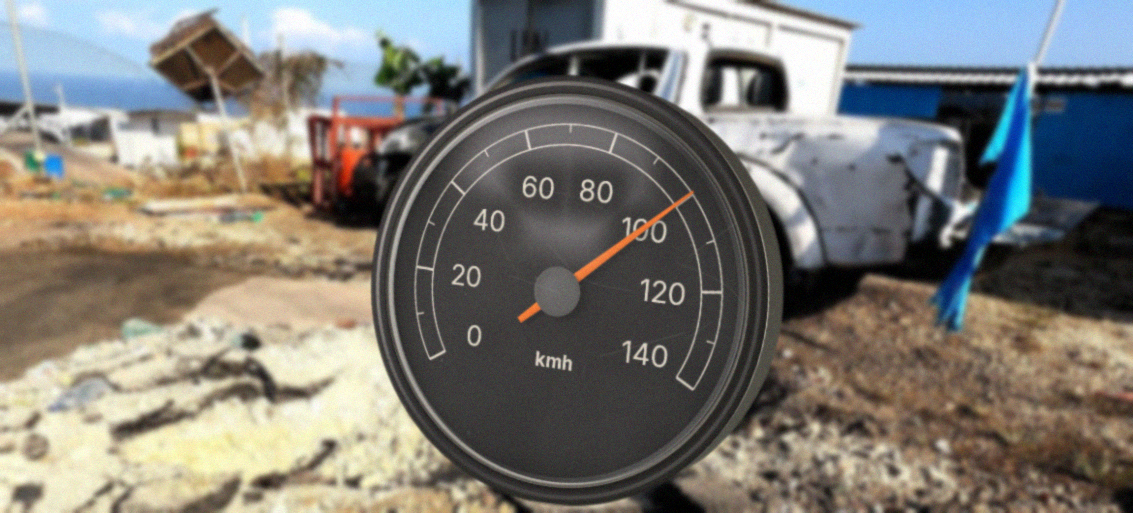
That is **100** km/h
